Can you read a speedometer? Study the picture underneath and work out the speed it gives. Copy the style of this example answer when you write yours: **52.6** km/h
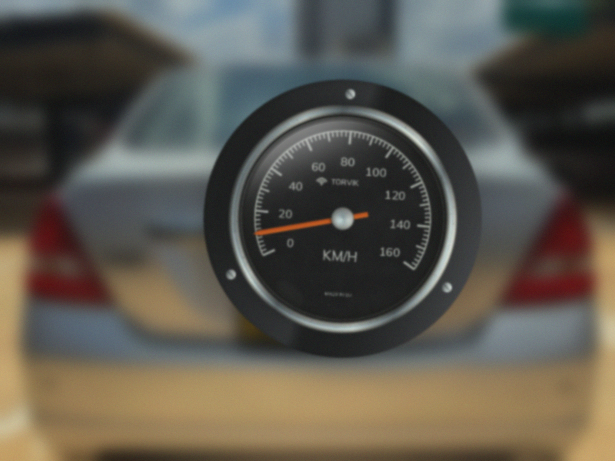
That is **10** km/h
